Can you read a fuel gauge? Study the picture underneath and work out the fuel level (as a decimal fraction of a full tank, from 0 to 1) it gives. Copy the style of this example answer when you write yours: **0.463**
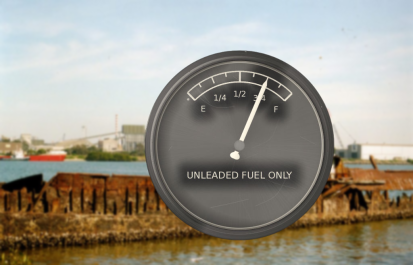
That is **0.75**
